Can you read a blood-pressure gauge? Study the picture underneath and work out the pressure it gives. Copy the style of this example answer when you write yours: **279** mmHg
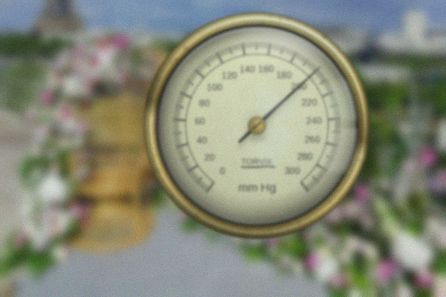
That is **200** mmHg
